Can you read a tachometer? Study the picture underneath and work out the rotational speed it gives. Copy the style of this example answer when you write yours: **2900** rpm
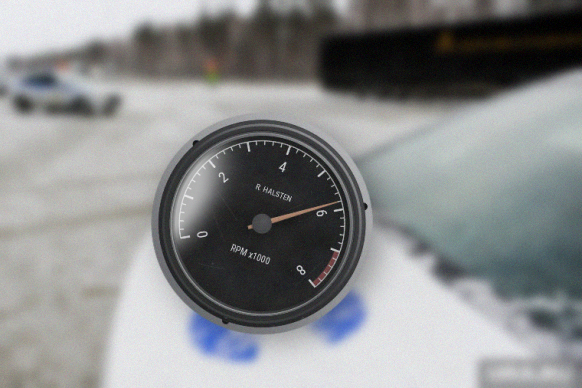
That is **5800** rpm
